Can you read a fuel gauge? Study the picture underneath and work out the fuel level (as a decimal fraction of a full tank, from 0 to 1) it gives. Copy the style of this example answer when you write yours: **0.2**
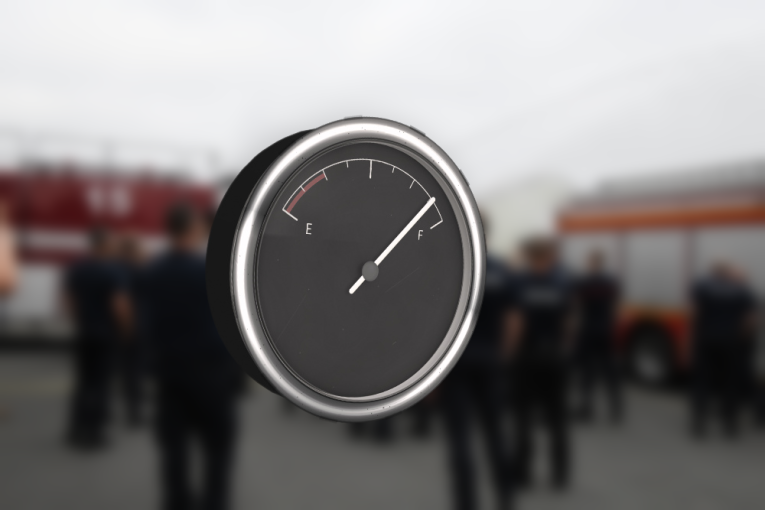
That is **0.875**
